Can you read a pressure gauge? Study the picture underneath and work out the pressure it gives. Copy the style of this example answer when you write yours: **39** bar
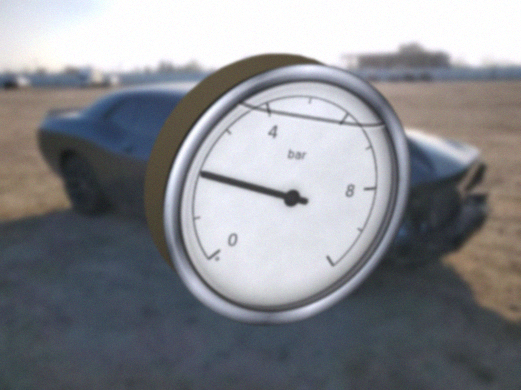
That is **2** bar
